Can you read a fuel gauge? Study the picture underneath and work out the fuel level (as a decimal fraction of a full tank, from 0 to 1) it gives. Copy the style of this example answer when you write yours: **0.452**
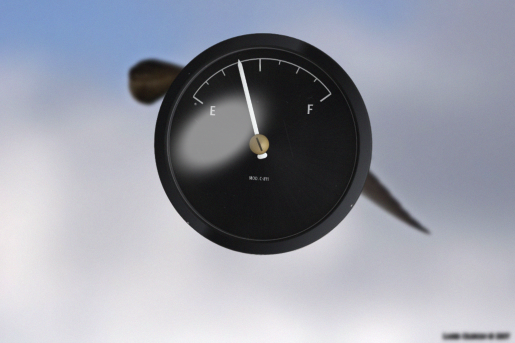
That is **0.375**
